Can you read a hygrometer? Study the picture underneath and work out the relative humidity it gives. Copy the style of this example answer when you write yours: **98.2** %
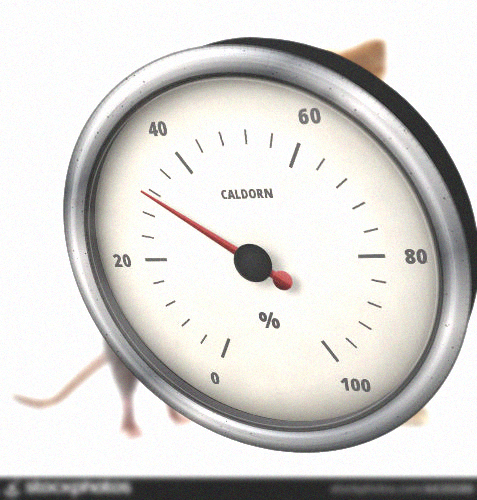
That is **32** %
